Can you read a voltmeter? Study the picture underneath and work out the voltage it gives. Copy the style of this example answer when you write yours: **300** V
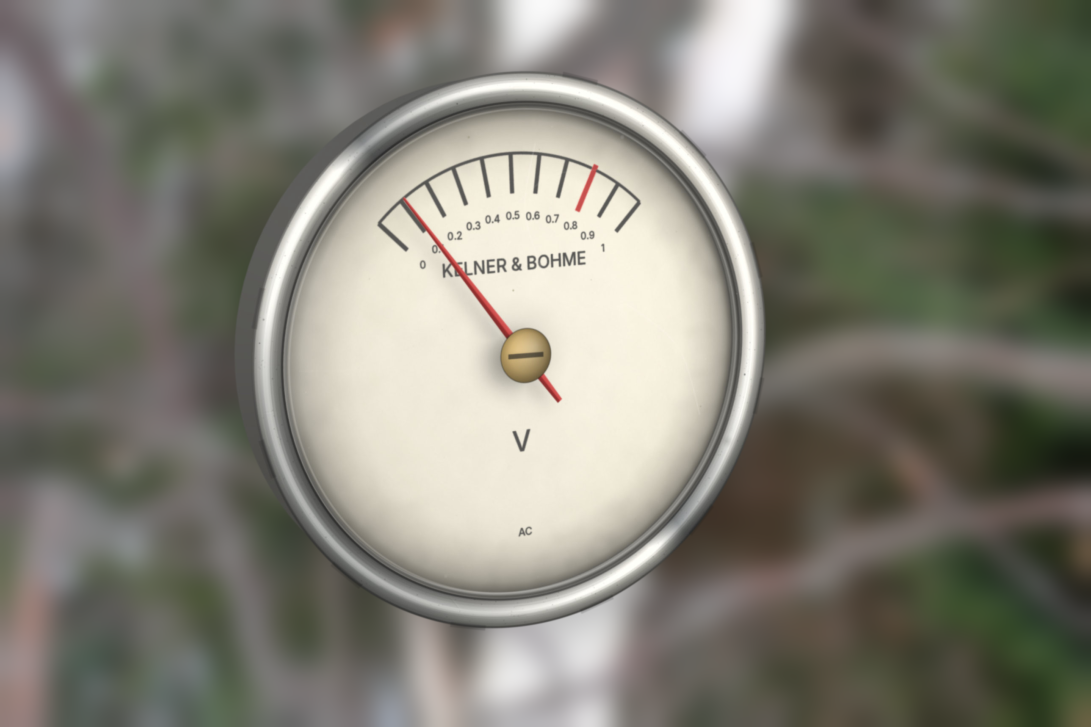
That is **0.1** V
